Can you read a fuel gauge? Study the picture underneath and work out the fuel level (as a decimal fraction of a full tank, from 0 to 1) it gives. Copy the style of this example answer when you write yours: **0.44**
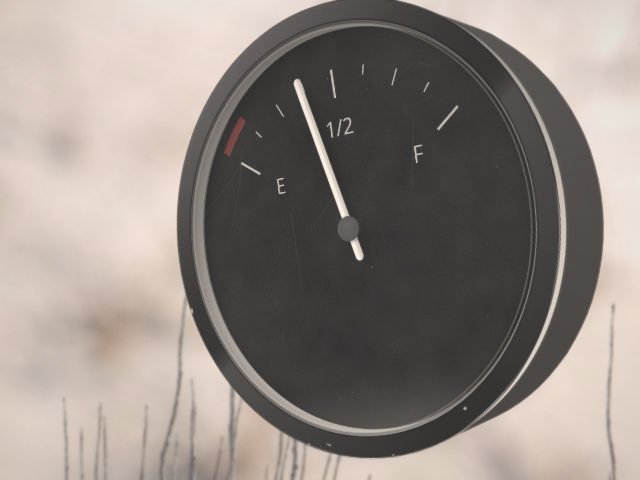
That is **0.375**
